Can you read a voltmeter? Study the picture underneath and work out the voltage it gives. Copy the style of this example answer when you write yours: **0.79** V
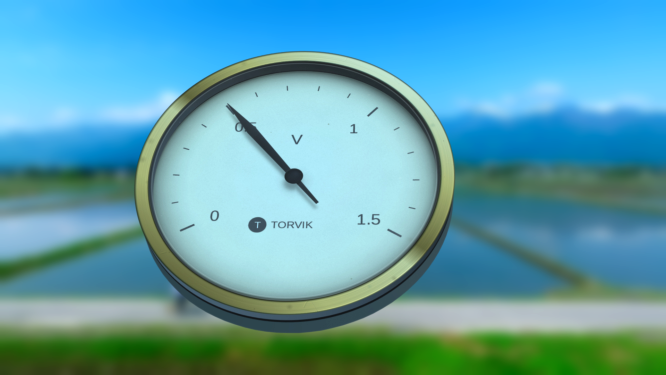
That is **0.5** V
